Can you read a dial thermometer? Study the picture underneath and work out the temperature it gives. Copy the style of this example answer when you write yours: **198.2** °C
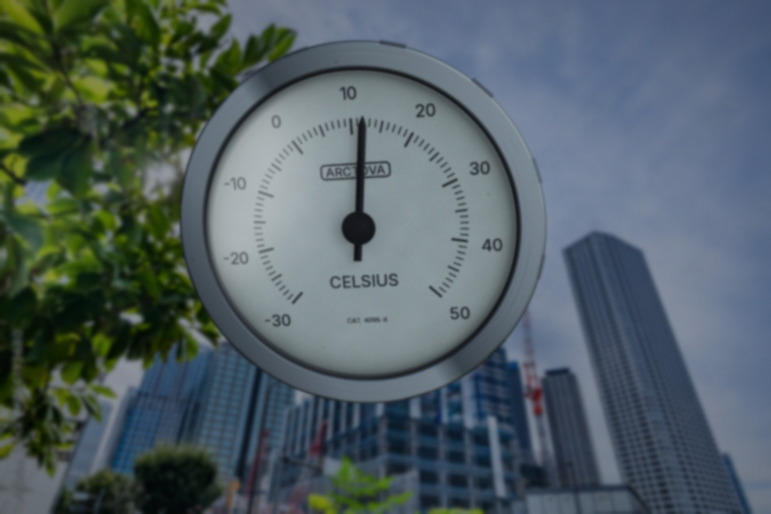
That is **12** °C
